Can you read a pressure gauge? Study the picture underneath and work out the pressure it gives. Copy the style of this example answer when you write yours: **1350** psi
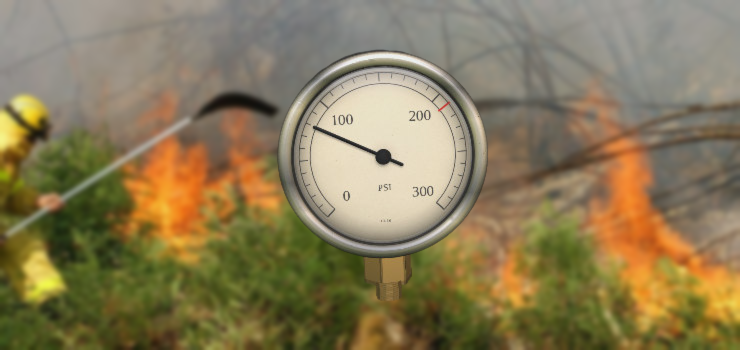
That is **80** psi
